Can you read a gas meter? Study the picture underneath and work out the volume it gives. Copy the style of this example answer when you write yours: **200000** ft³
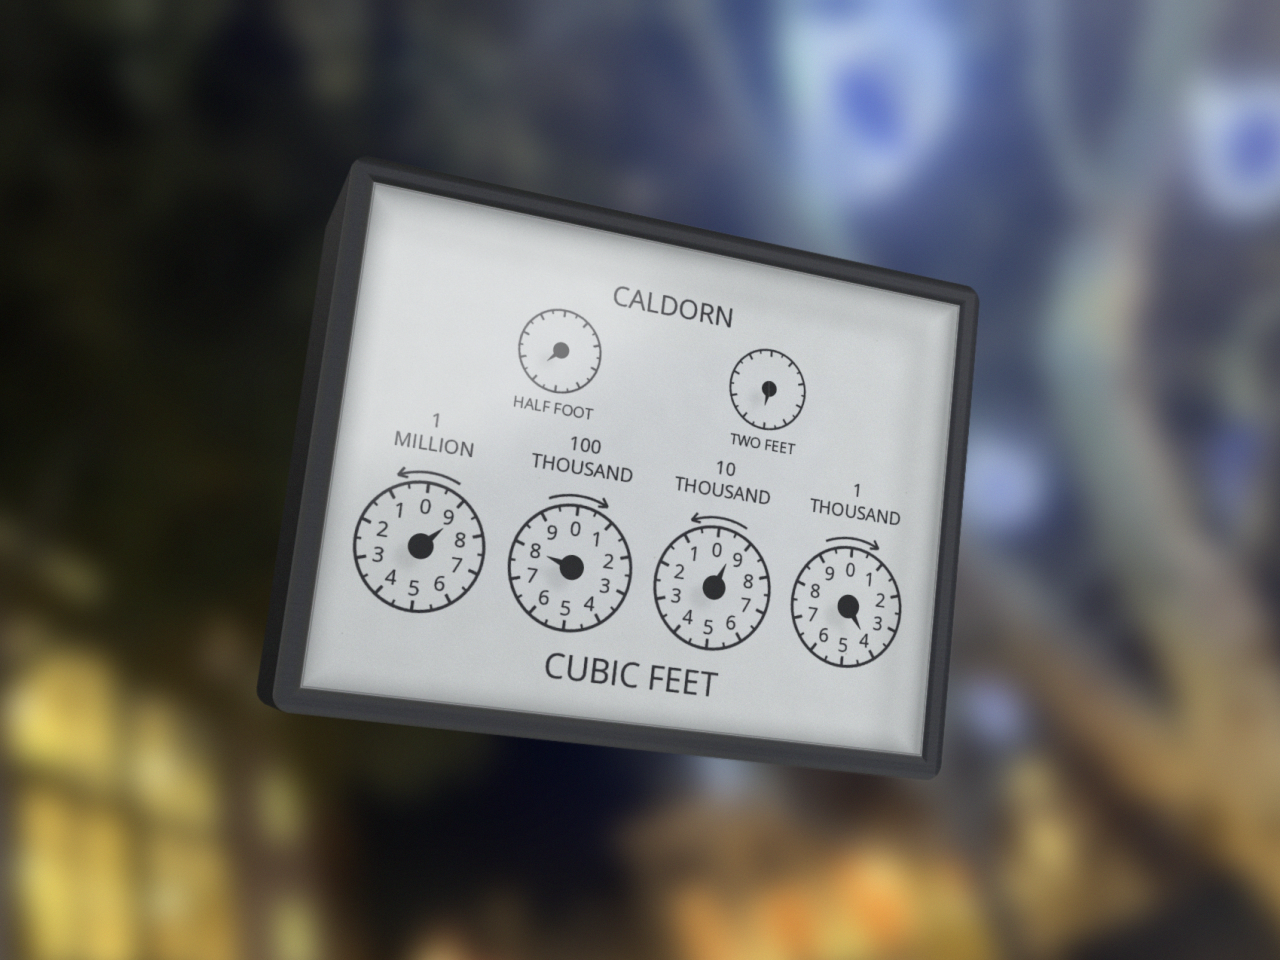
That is **879400** ft³
